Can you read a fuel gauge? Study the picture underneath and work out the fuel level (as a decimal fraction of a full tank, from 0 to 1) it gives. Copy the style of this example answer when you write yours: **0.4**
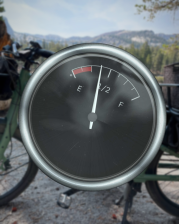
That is **0.375**
